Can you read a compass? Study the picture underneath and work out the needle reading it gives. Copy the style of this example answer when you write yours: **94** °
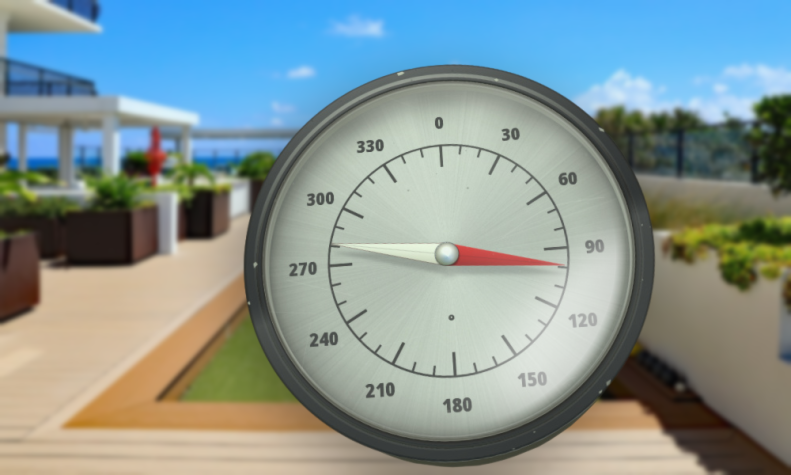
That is **100** °
